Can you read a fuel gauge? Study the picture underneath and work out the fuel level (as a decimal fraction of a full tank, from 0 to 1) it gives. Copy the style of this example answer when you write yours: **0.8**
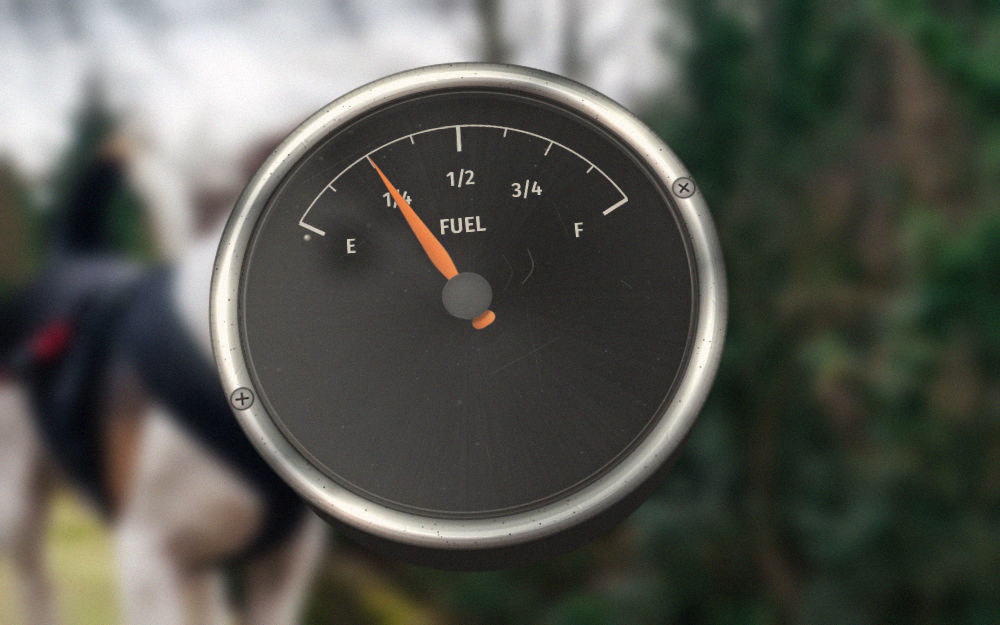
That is **0.25**
